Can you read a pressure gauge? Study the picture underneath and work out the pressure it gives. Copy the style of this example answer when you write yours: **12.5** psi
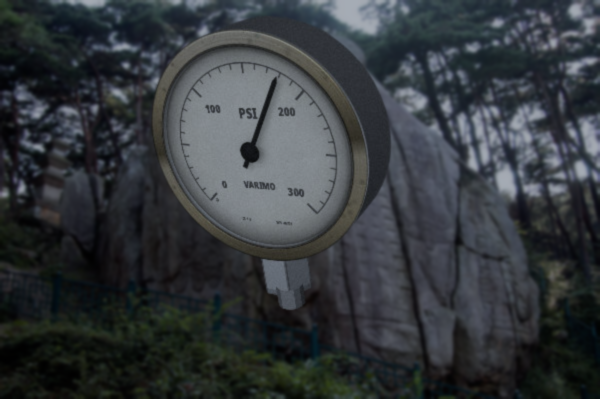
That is **180** psi
